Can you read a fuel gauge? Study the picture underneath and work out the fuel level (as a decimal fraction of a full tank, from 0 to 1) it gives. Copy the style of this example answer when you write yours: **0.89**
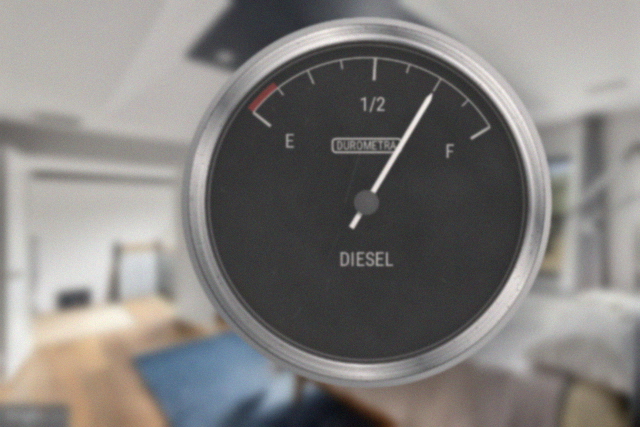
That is **0.75**
